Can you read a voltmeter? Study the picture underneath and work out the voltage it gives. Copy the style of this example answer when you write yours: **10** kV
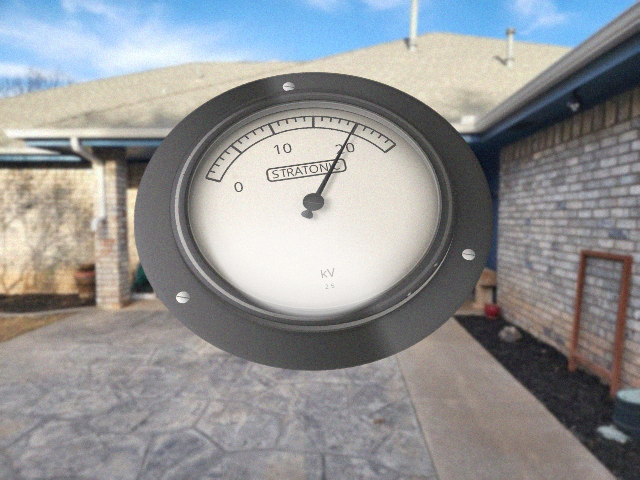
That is **20** kV
